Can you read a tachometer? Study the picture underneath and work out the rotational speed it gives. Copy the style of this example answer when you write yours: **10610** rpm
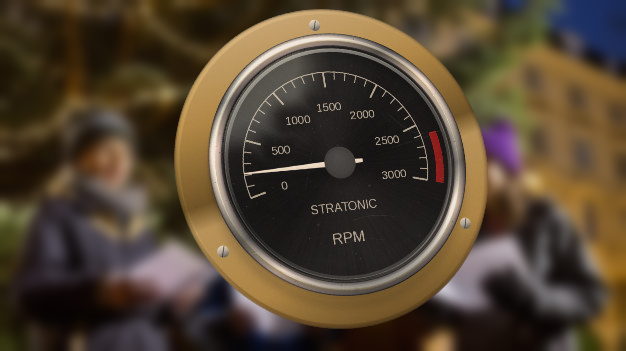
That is **200** rpm
